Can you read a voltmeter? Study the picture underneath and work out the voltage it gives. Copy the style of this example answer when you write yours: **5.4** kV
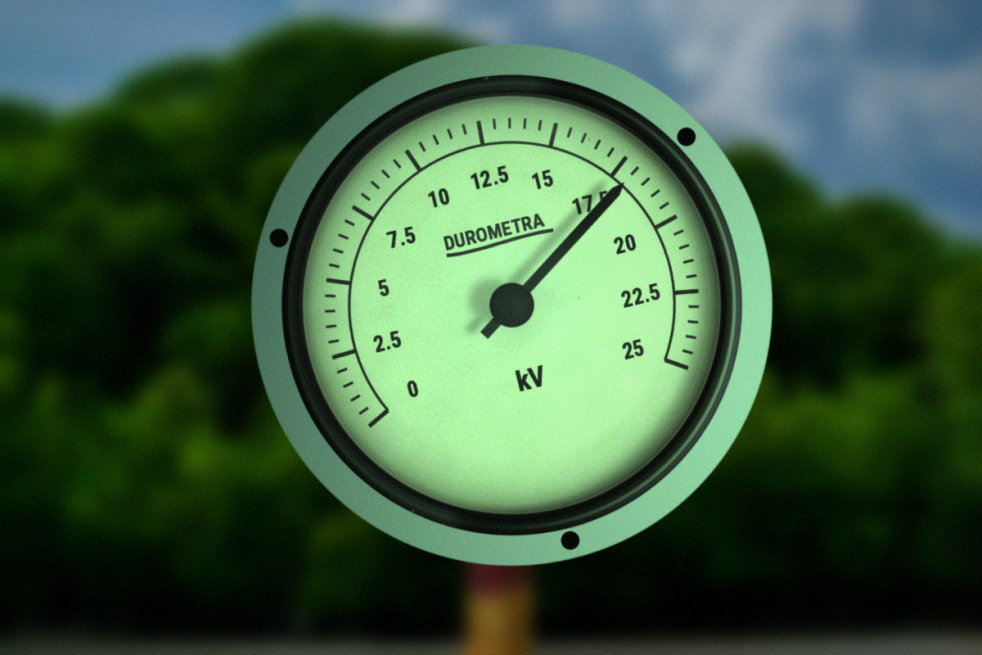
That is **18** kV
